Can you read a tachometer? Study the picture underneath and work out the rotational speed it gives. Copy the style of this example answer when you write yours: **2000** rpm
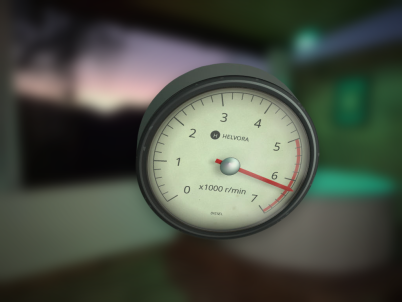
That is **6200** rpm
